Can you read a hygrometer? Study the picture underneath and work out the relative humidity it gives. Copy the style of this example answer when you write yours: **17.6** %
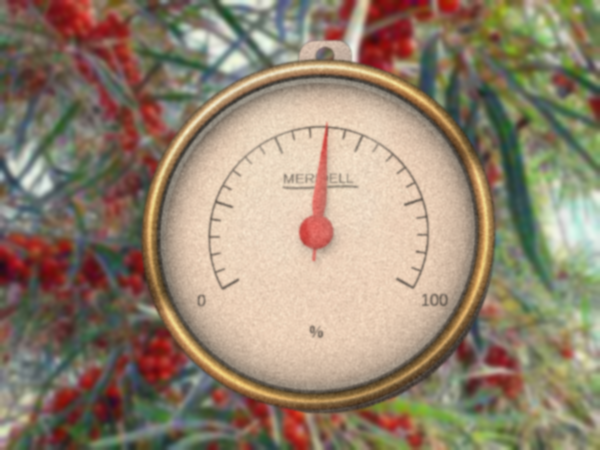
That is **52** %
